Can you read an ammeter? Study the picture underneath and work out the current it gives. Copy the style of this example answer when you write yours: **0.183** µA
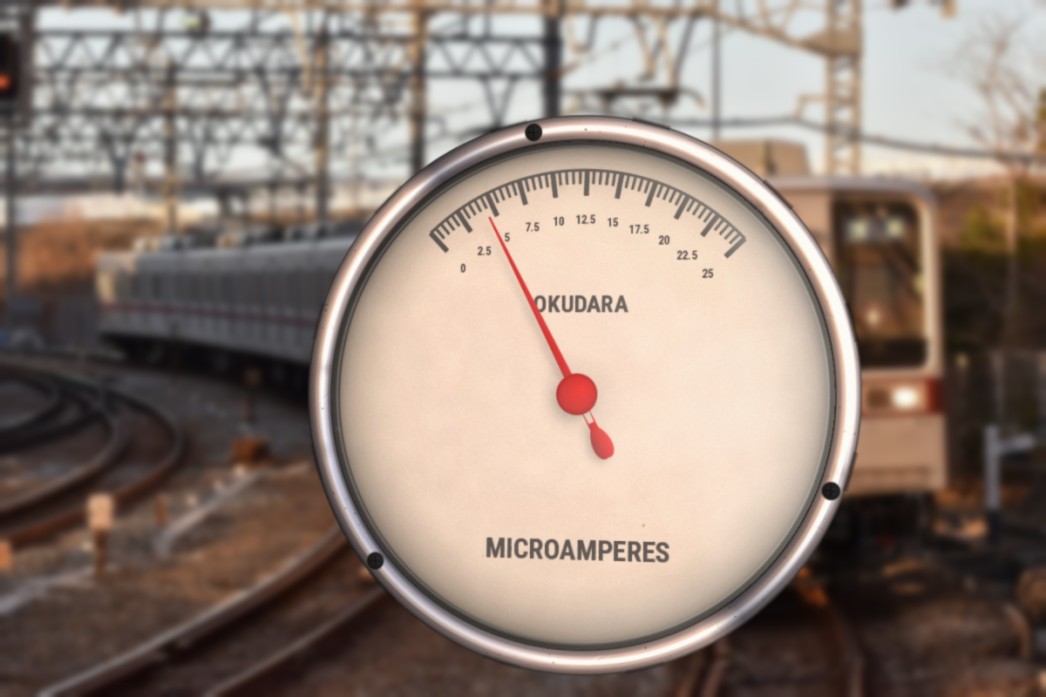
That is **4.5** µA
